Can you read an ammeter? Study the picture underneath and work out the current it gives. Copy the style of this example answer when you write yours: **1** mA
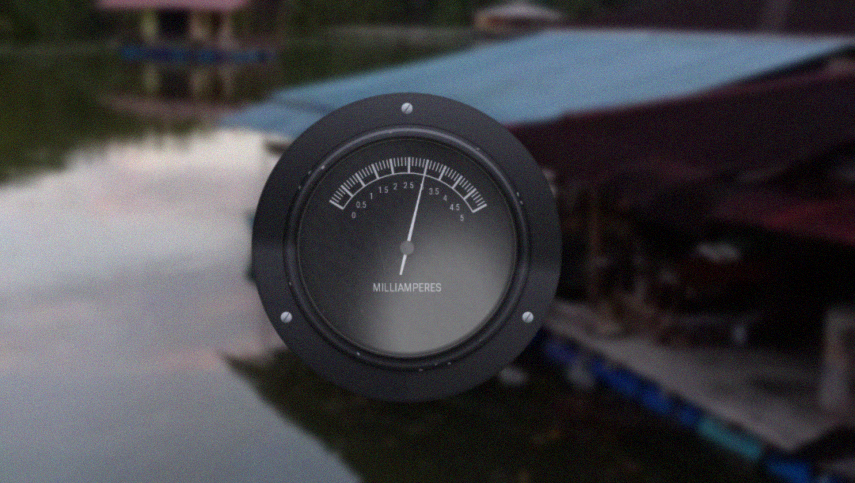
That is **3** mA
